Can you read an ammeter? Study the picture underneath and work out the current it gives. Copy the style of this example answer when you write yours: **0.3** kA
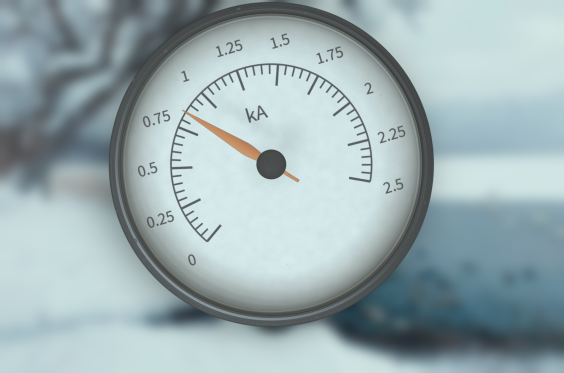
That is **0.85** kA
